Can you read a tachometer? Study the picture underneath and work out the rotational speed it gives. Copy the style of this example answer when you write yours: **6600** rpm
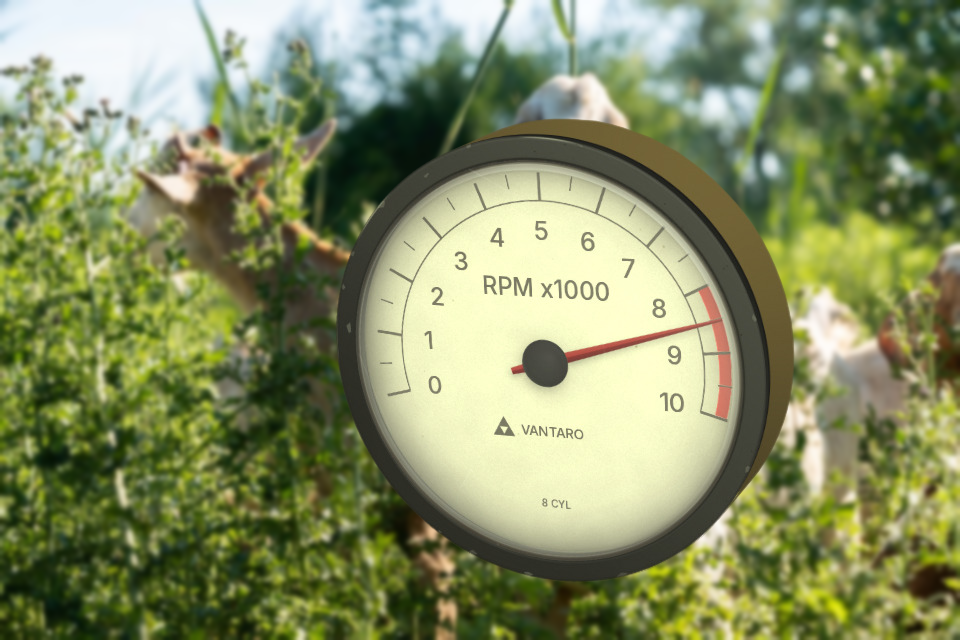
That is **8500** rpm
